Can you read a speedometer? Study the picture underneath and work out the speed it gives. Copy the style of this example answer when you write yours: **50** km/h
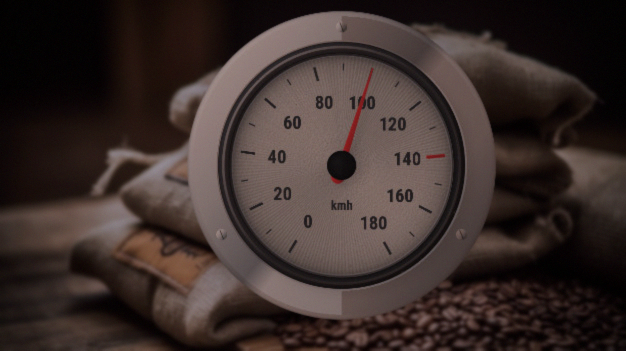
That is **100** km/h
